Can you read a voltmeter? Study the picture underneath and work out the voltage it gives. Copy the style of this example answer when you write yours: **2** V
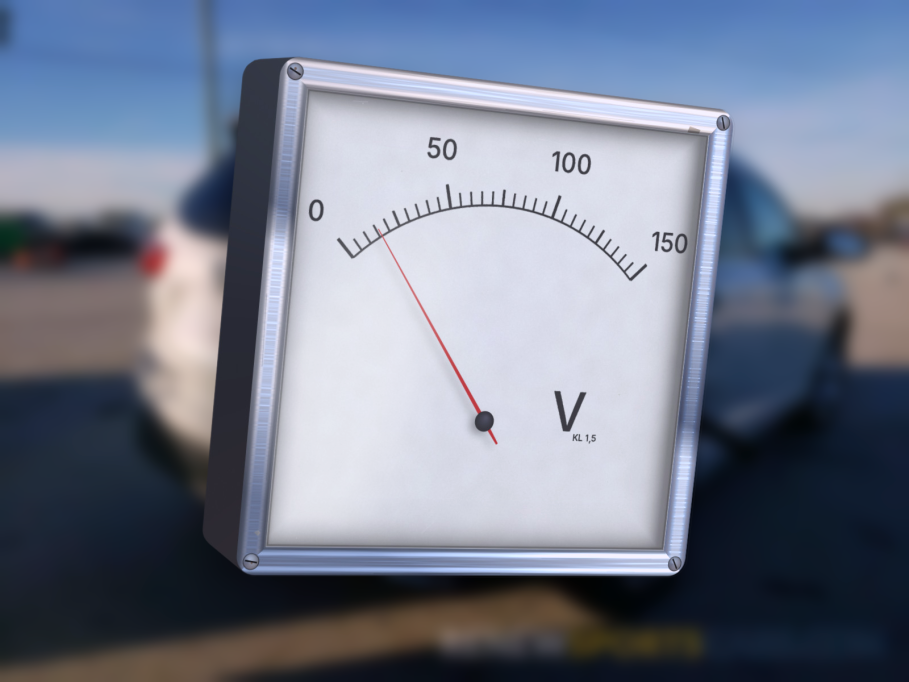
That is **15** V
